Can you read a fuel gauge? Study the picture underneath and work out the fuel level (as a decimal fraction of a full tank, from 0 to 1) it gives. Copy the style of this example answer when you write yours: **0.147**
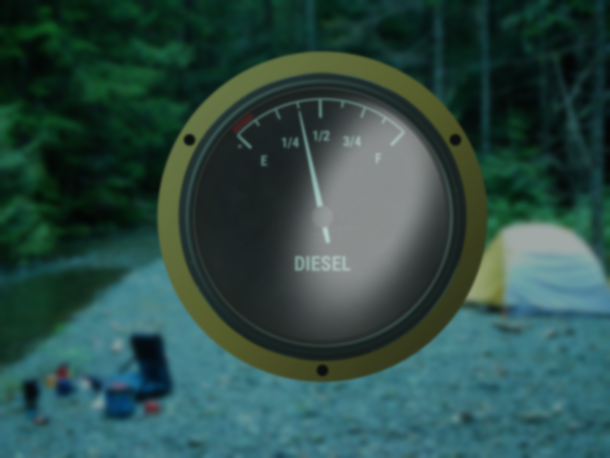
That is **0.375**
